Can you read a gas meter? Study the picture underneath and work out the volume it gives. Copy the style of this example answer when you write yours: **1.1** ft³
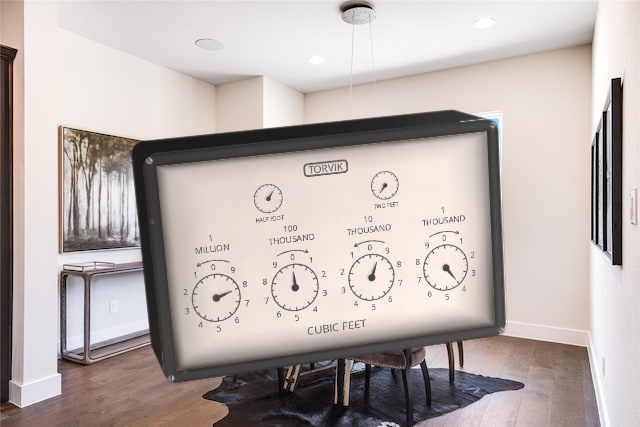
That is **799400** ft³
